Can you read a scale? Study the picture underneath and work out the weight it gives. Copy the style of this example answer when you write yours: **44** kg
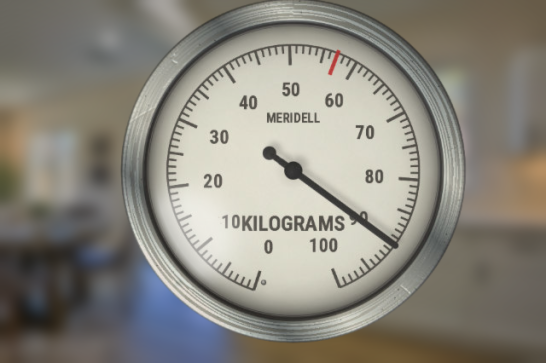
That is **90** kg
